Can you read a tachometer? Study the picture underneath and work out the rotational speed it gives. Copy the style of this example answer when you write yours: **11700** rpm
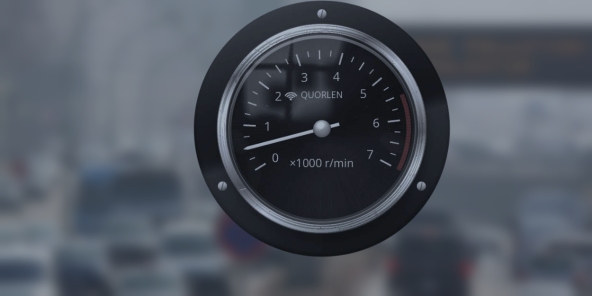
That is **500** rpm
